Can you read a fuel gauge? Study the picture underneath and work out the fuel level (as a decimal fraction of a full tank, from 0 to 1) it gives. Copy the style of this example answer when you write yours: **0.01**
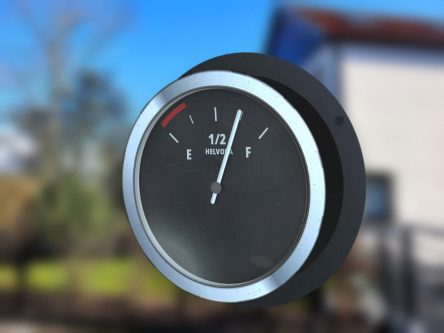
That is **0.75**
